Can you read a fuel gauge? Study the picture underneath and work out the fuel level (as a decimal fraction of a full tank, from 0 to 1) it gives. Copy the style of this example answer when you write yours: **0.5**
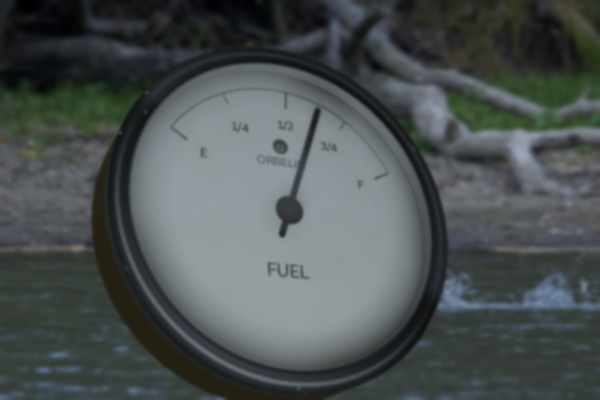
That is **0.625**
